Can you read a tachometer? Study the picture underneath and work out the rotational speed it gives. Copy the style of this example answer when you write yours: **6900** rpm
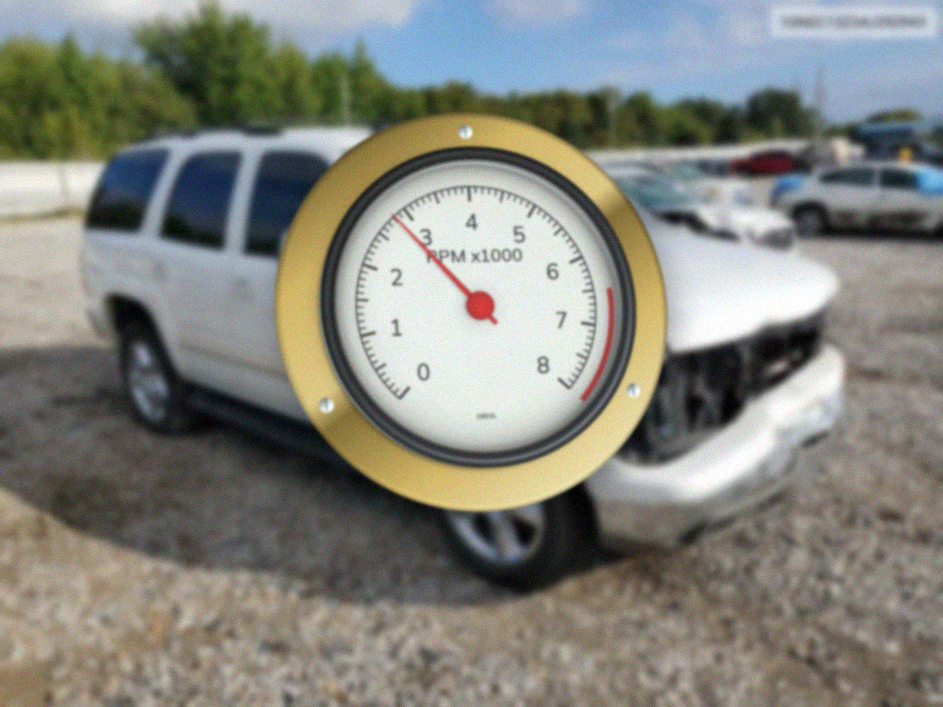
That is **2800** rpm
